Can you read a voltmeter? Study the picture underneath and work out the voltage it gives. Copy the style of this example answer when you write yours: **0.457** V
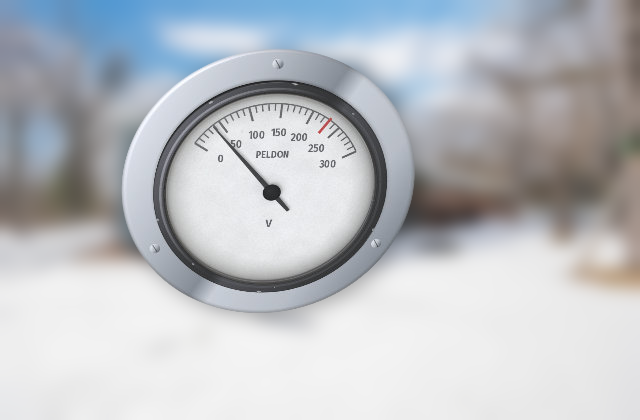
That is **40** V
